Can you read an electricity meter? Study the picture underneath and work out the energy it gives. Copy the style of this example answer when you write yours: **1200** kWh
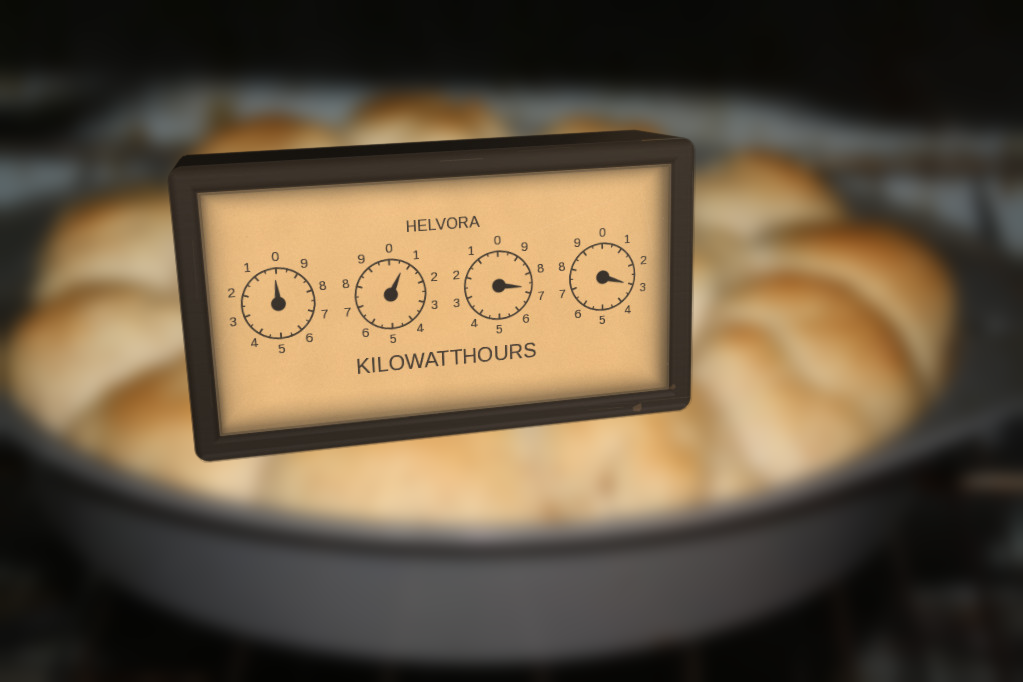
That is **73** kWh
